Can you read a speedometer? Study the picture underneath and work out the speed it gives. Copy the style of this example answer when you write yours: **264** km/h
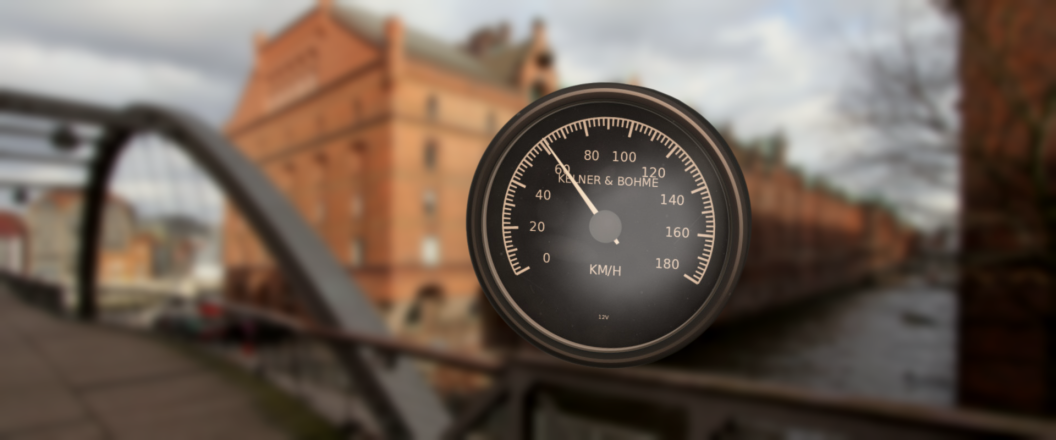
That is **62** km/h
